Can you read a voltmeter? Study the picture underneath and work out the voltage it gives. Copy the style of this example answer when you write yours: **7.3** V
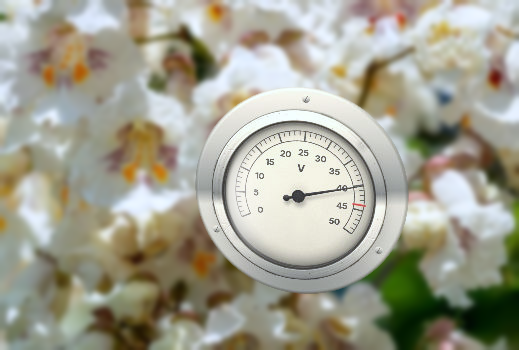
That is **40** V
